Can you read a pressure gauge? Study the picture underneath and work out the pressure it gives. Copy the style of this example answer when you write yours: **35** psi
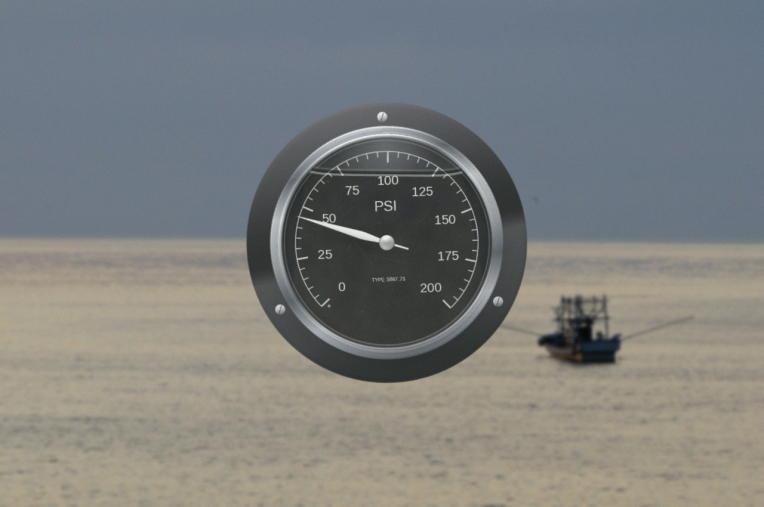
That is **45** psi
